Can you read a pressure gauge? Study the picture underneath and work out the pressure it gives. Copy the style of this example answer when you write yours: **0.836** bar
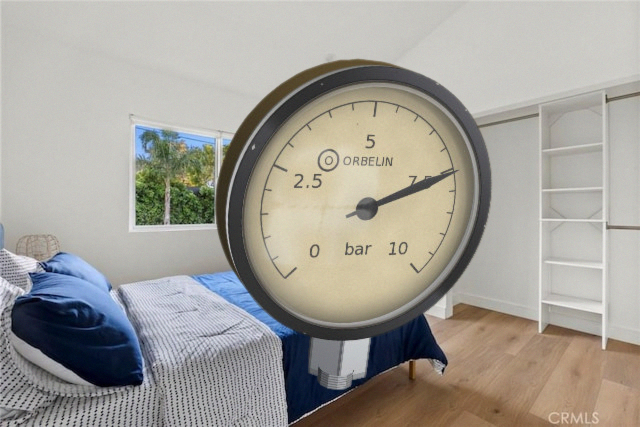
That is **7.5** bar
